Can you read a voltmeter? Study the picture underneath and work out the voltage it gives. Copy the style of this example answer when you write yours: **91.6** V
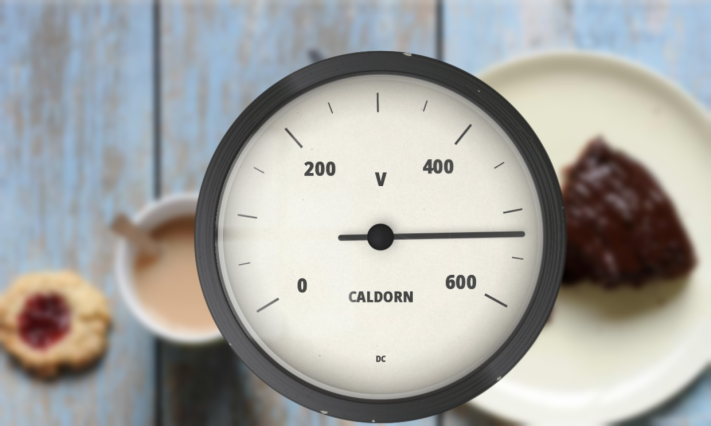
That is **525** V
